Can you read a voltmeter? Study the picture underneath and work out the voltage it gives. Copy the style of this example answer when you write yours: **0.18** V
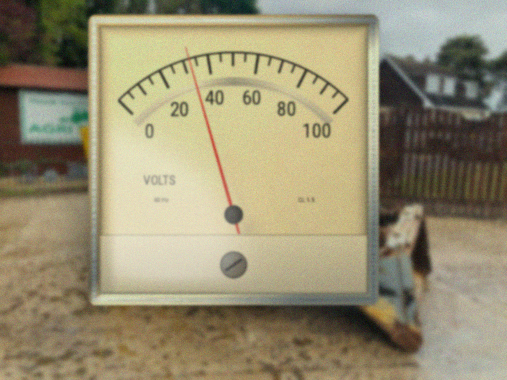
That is **32.5** V
